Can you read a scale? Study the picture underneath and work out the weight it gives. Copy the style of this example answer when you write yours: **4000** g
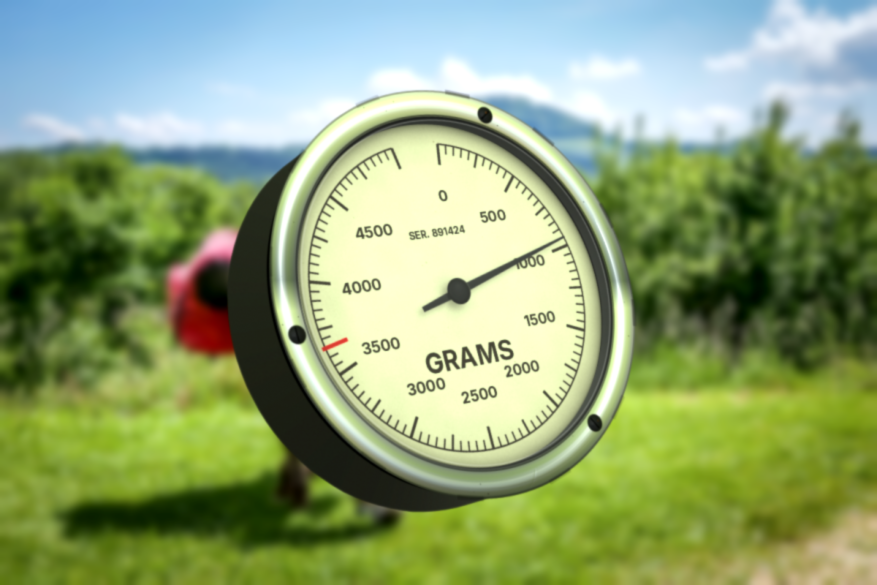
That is **950** g
